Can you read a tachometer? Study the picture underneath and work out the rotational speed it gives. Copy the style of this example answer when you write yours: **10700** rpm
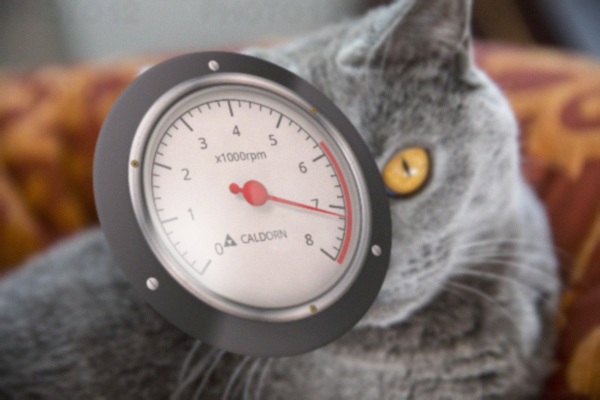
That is **7200** rpm
